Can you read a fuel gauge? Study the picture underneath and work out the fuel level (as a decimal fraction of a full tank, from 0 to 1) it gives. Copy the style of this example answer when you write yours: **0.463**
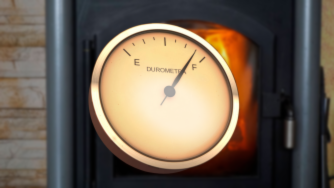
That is **0.875**
